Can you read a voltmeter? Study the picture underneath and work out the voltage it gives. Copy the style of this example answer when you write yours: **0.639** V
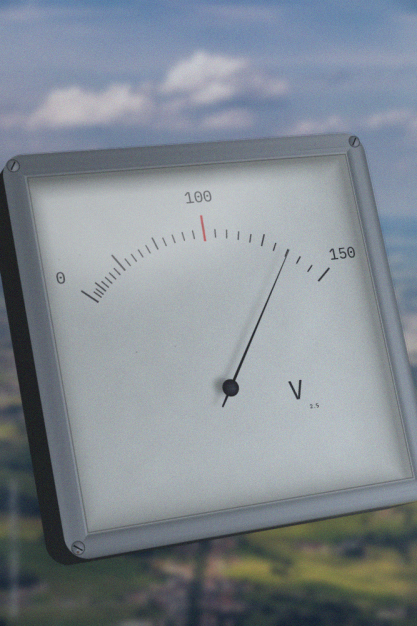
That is **135** V
